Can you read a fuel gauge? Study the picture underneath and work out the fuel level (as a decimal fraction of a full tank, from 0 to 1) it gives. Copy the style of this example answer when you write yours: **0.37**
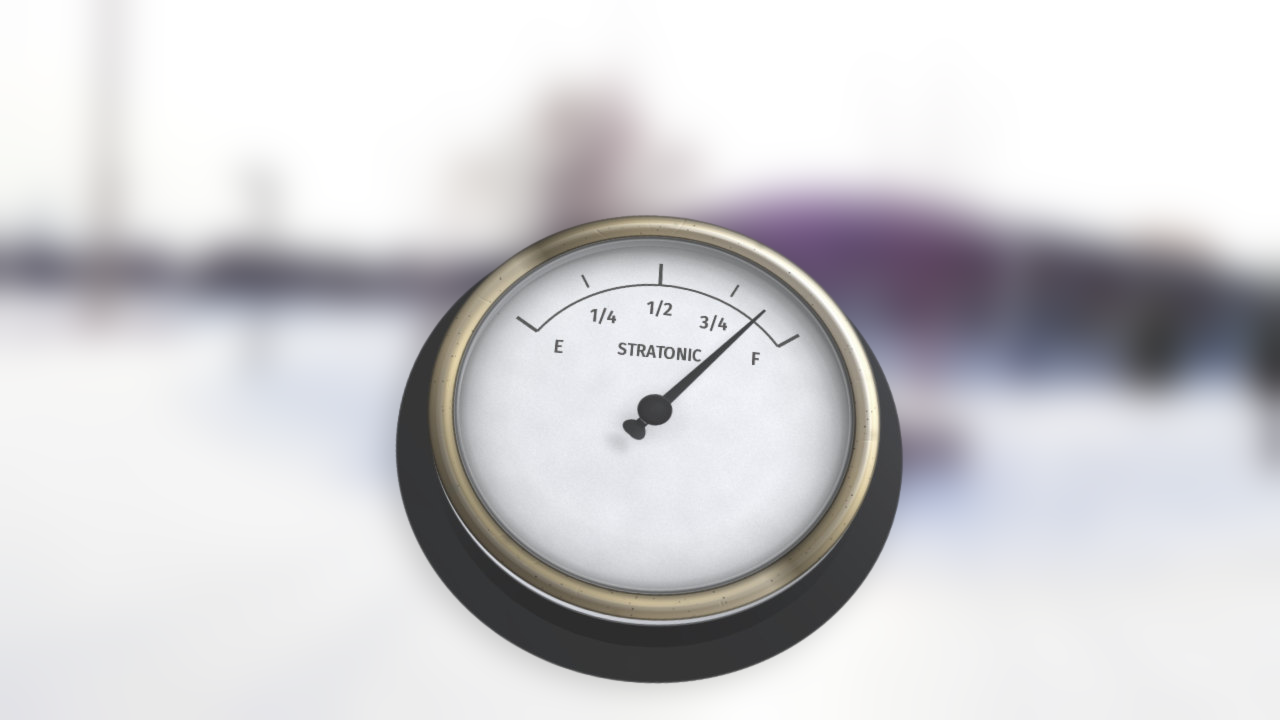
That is **0.875**
